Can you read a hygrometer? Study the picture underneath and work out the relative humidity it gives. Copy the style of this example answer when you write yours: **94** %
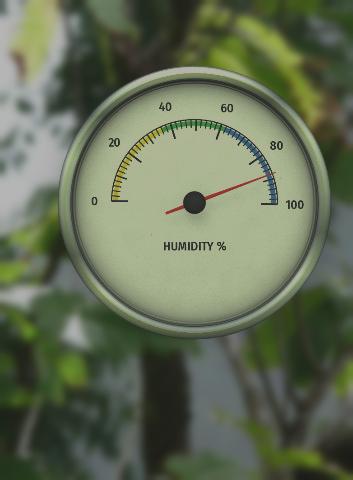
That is **88** %
